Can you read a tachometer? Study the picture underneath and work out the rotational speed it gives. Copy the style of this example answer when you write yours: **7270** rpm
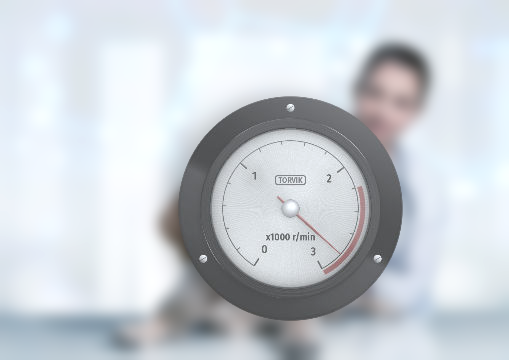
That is **2800** rpm
